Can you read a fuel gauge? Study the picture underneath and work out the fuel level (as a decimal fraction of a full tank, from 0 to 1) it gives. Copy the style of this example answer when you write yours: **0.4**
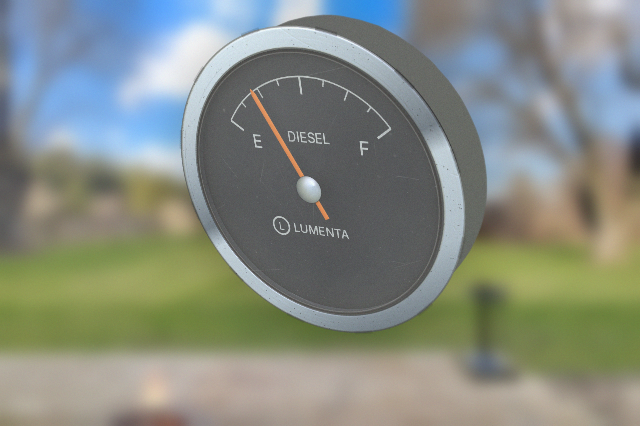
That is **0.25**
